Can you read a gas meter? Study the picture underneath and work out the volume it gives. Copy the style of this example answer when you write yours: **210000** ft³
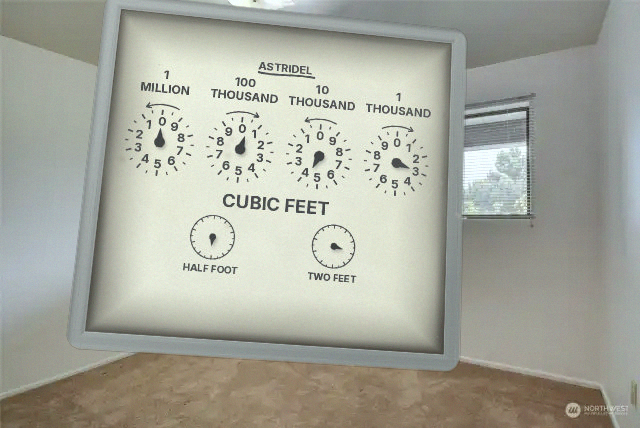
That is **4300** ft³
